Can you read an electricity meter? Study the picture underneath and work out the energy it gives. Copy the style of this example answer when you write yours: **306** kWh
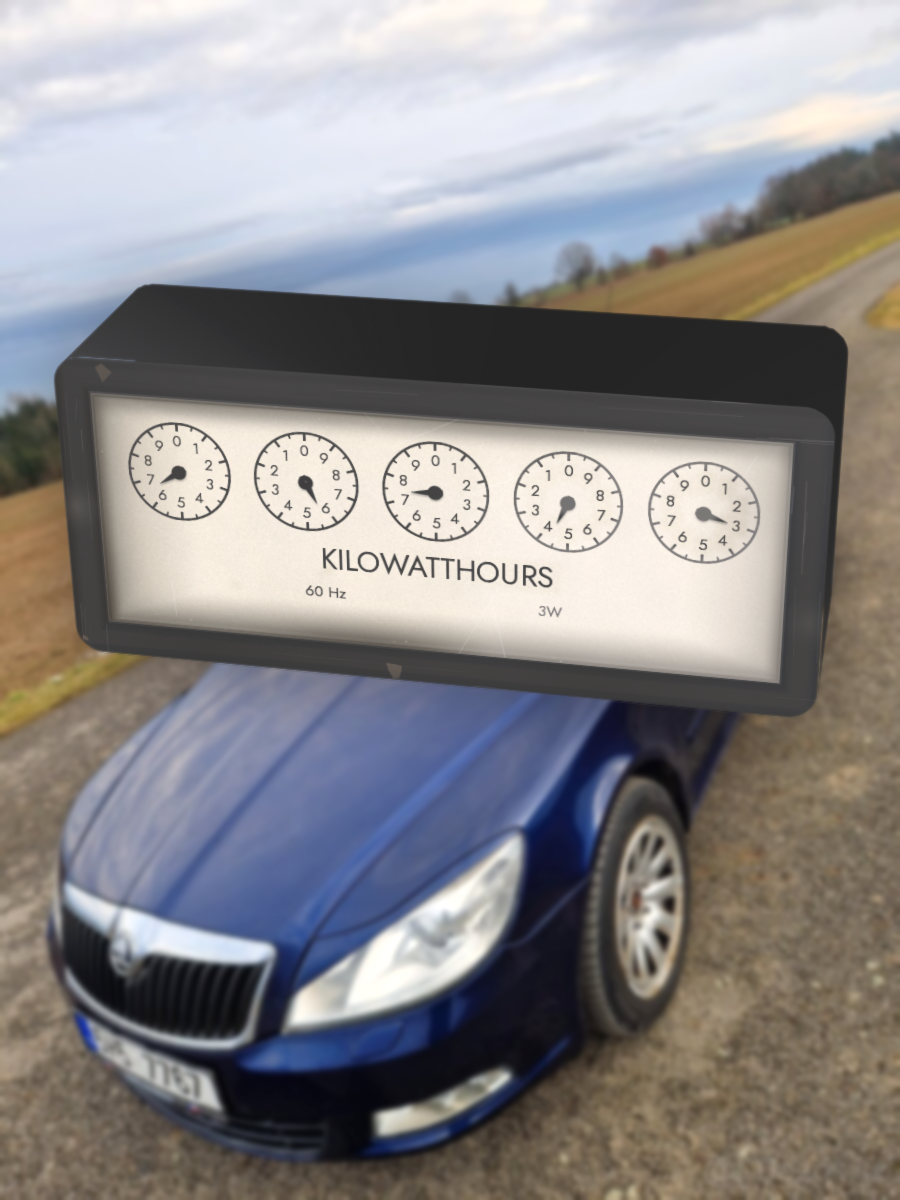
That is **65743** kWh
